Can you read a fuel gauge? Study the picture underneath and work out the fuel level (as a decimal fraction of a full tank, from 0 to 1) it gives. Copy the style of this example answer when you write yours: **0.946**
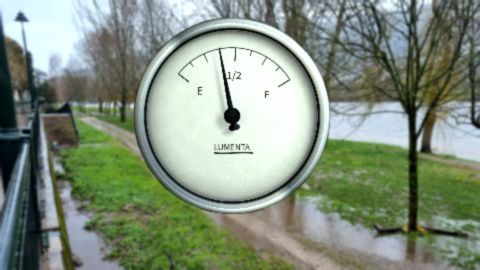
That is **0.375**
